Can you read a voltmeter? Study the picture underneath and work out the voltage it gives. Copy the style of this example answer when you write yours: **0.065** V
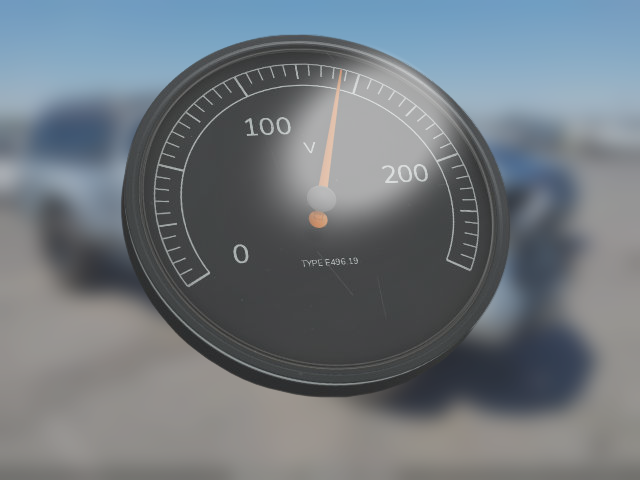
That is **142.5** V
